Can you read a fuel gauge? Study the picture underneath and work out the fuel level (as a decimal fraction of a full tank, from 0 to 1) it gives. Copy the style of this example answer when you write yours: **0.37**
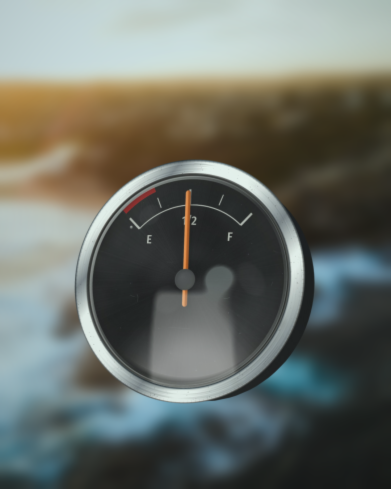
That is **0.5**
